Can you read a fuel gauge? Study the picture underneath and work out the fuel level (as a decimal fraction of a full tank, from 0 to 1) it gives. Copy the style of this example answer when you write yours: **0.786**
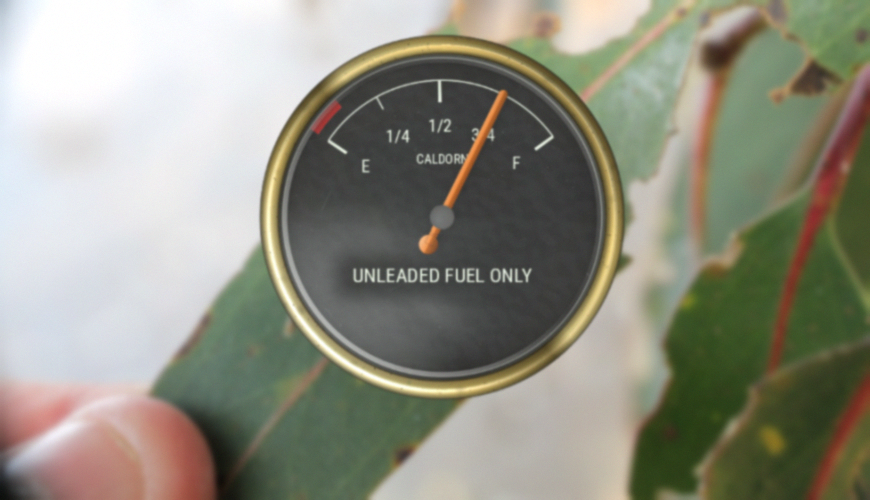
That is **0.75**
